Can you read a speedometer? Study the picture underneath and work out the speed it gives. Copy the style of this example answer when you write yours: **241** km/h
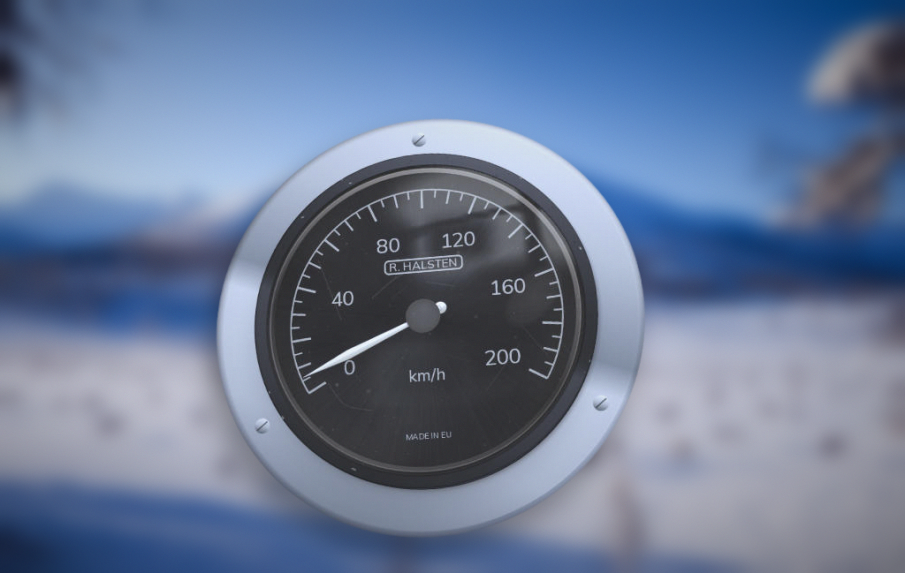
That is **5** km/h
